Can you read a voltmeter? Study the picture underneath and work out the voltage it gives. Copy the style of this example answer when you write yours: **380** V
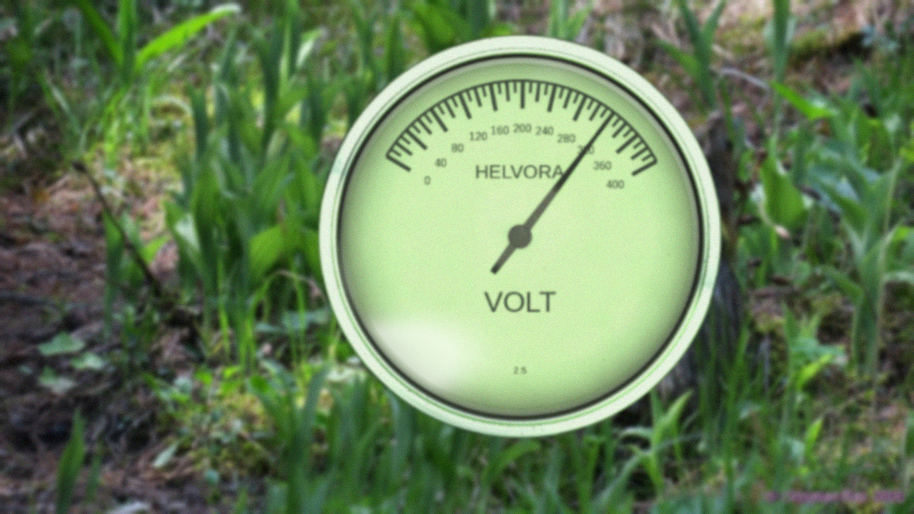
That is **320** V
